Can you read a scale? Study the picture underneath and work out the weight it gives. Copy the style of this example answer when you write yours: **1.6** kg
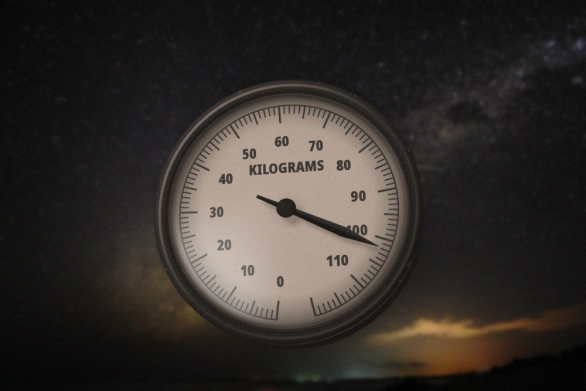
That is **102** kg
